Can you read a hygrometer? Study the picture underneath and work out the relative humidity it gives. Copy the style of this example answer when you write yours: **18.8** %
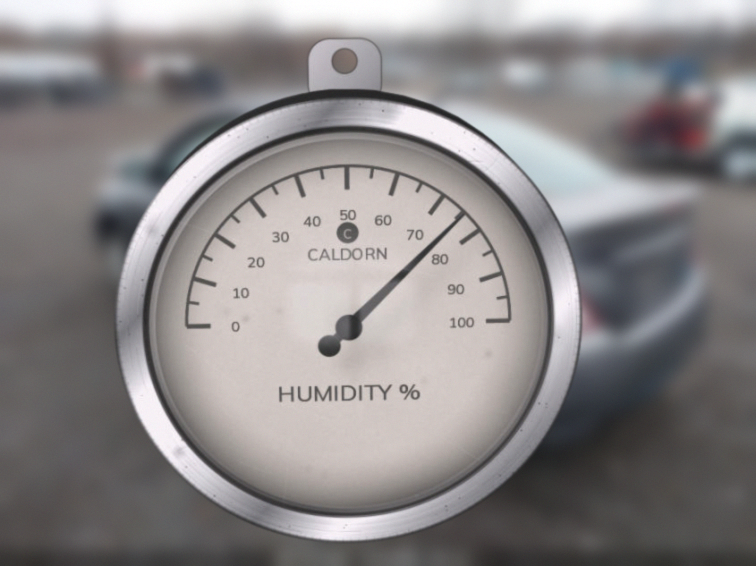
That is **75** %
